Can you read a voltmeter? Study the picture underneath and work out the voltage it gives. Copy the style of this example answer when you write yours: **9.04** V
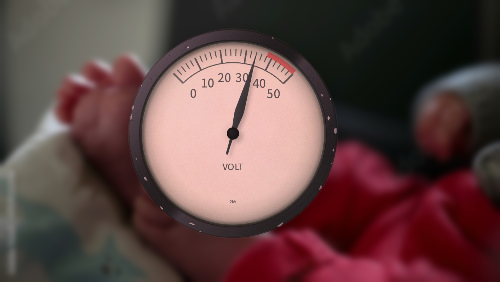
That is **34** V
